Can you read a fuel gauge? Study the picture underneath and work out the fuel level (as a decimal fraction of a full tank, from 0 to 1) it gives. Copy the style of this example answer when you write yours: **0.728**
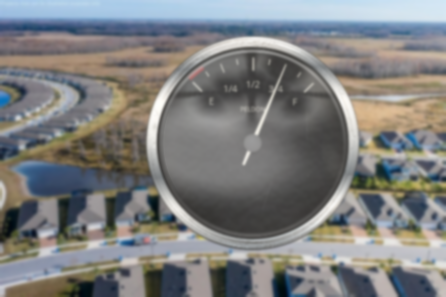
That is **0.75**
